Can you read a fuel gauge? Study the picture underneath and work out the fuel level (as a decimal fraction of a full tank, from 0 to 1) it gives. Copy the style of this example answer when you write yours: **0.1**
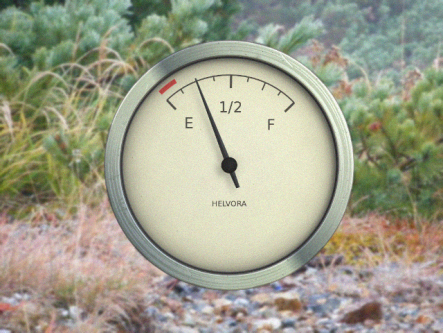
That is **0.25**
